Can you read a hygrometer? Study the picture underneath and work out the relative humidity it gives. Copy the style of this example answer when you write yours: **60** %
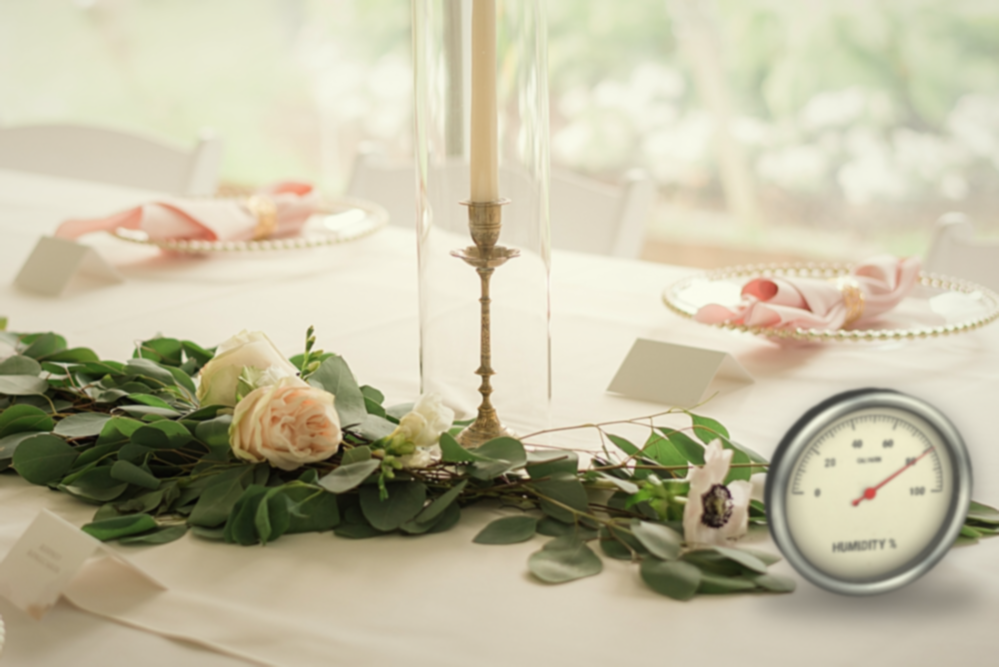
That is **80** %
